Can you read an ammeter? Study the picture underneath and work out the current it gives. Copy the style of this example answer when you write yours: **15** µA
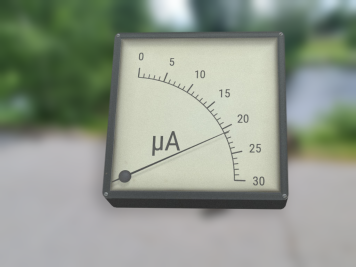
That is **21** µA
